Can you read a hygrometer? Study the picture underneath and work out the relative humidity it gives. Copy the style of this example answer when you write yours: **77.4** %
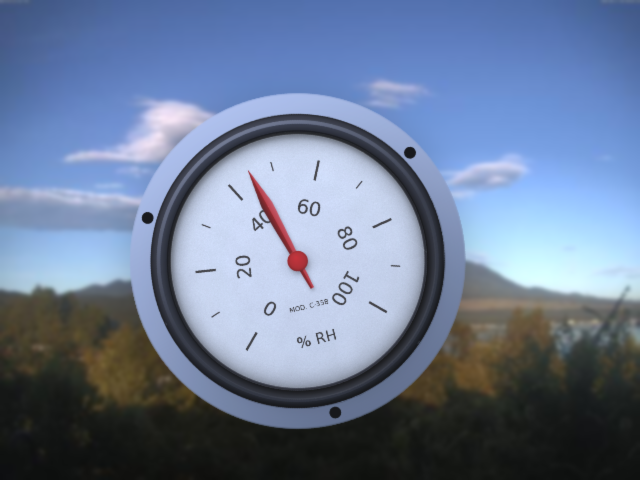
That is **45** %
